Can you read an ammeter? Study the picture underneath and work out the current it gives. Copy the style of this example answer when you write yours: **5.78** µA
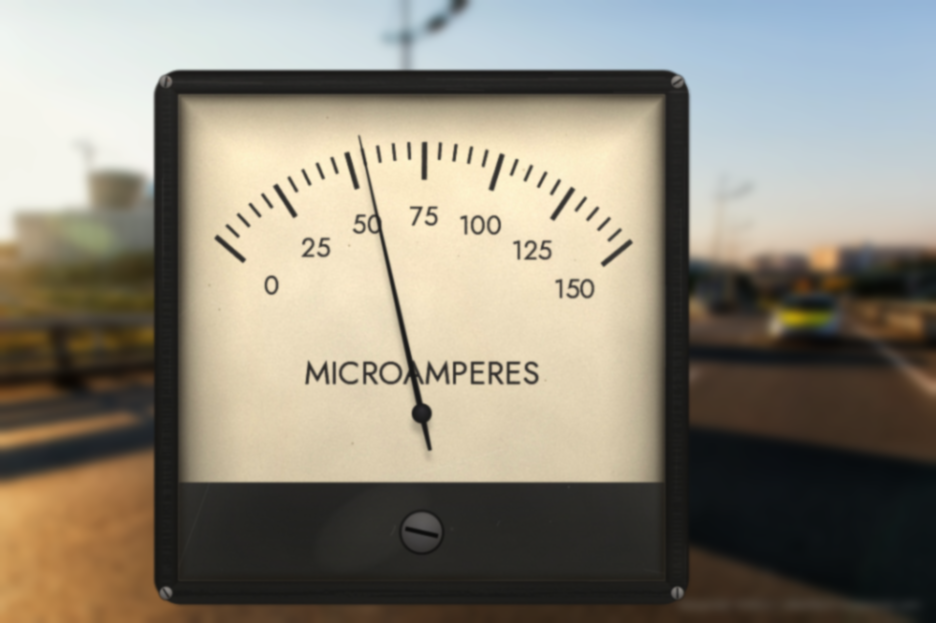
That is **55** µA
